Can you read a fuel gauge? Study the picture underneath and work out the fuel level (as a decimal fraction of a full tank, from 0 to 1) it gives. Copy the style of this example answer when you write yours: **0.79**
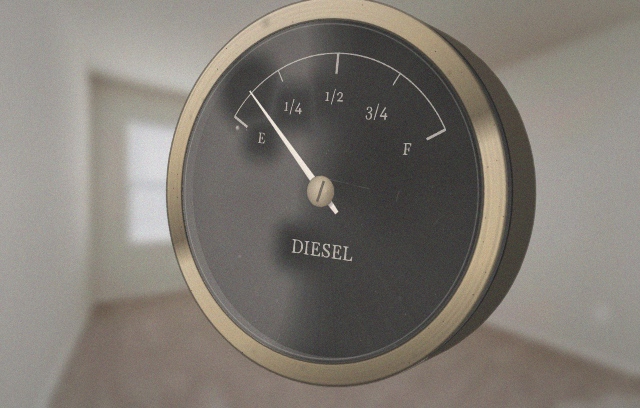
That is **0.125**
